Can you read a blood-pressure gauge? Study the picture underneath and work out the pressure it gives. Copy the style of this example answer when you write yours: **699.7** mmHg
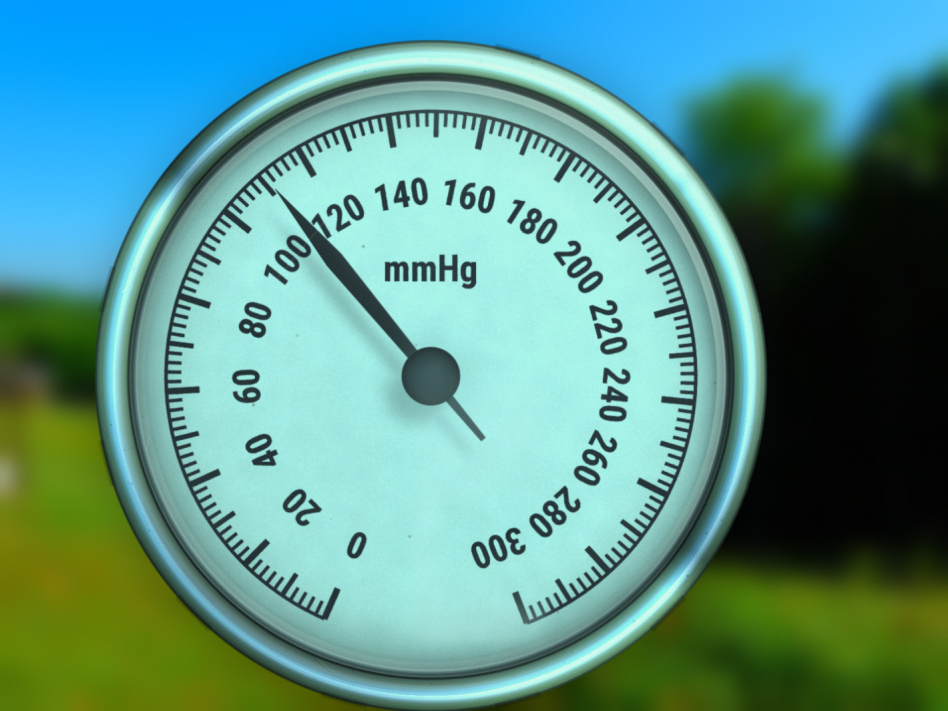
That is **111** mmHg
